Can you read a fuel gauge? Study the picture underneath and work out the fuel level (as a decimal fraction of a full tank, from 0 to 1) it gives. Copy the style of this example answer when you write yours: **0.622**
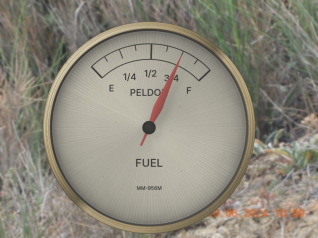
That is **0.75**
